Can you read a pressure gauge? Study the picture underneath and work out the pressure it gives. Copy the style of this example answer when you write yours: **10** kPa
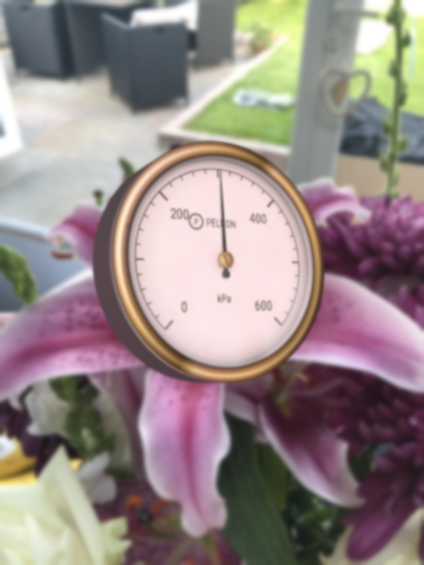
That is **300** kPa
